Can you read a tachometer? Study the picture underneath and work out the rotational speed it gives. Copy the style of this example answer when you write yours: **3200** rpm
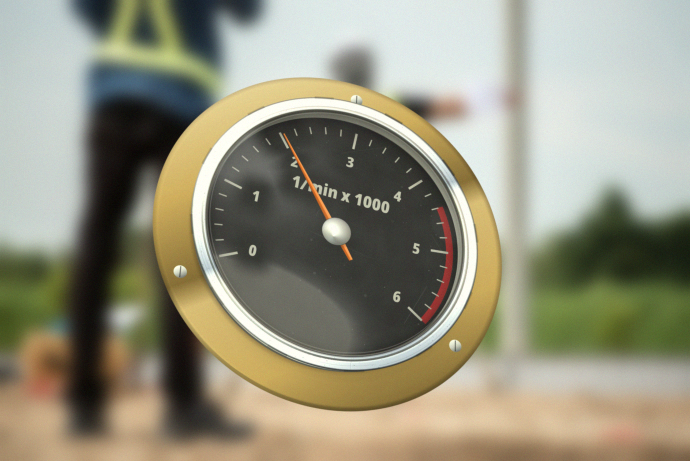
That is **2000** rpm
